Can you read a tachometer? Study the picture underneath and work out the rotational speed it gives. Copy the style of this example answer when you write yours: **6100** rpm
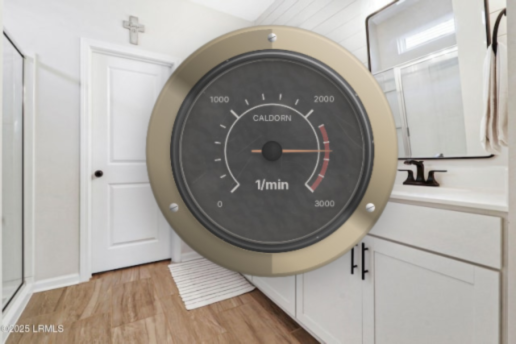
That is **2500** rpm
